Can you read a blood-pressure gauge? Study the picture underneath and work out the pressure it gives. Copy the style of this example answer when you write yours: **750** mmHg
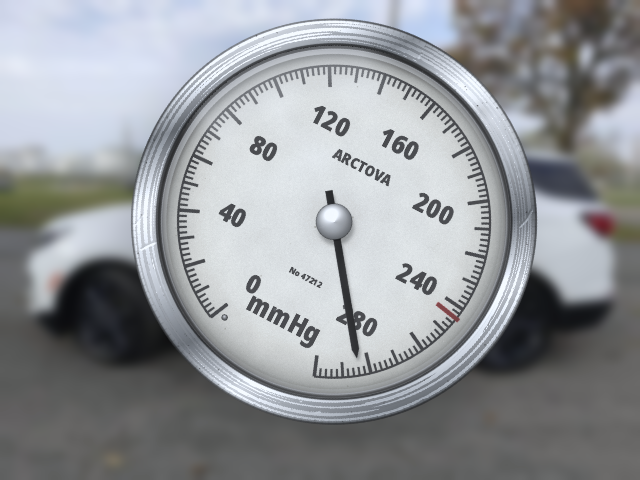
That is **284** mmHg
